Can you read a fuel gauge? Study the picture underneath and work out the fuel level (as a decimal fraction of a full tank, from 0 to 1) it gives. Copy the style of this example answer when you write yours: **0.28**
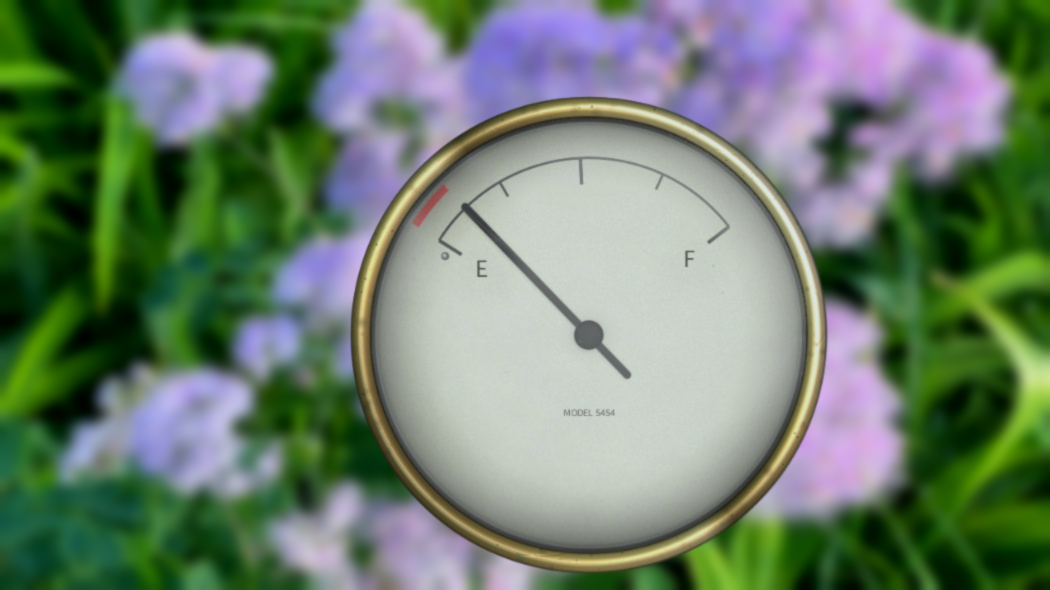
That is **0.125**
